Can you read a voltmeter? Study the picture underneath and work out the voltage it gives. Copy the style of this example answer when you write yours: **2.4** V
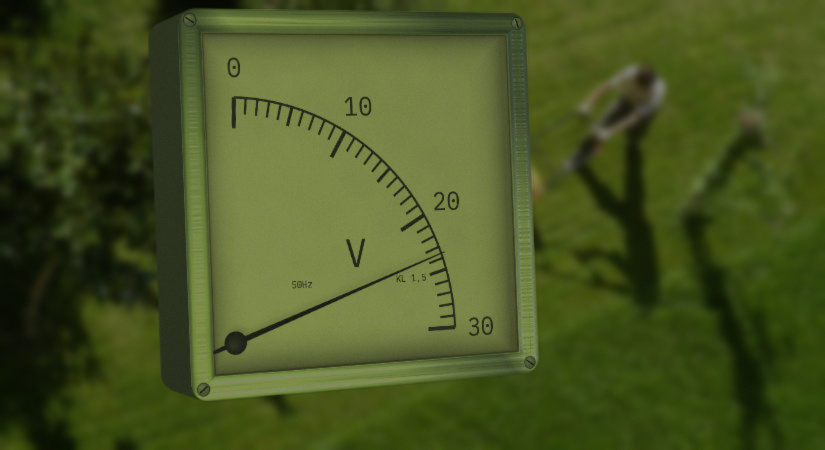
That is **23.5** V
